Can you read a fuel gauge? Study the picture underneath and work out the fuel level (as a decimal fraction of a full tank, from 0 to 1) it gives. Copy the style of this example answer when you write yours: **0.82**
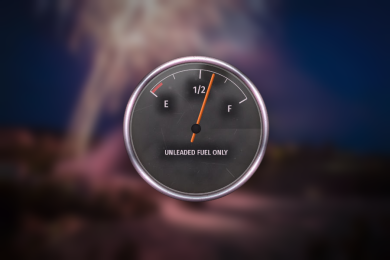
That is **0.625**
